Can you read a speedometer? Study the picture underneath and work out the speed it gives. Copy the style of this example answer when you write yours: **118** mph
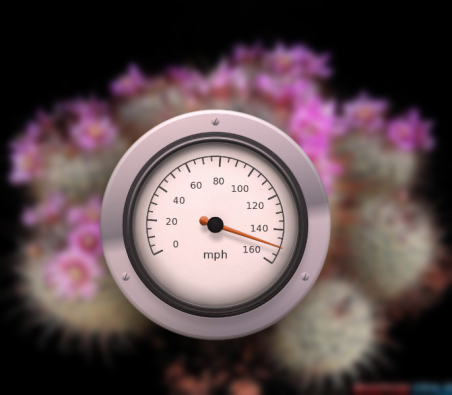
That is **150** mph
